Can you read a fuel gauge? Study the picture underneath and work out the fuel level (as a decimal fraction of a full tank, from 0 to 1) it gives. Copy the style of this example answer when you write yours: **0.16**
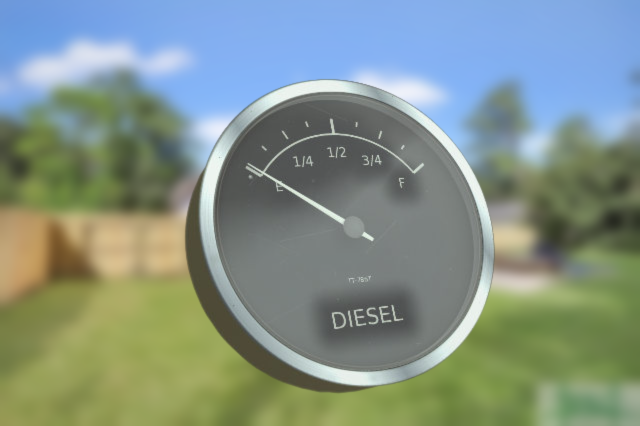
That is **0**
